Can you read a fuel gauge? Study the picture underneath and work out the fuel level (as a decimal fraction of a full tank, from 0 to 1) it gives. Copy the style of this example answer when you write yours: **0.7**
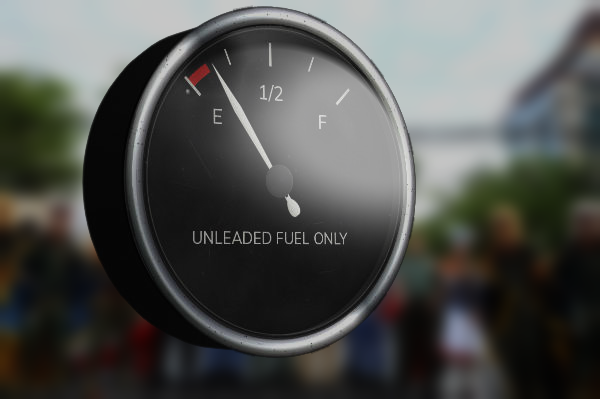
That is **0.125**
